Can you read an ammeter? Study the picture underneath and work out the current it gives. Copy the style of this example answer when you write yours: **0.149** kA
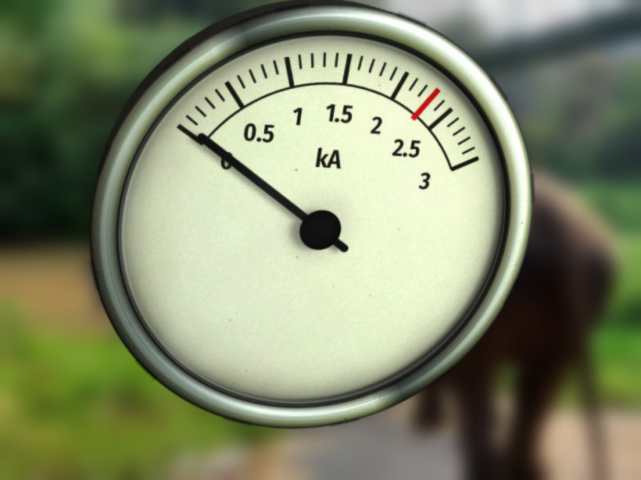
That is **0.05** kA
